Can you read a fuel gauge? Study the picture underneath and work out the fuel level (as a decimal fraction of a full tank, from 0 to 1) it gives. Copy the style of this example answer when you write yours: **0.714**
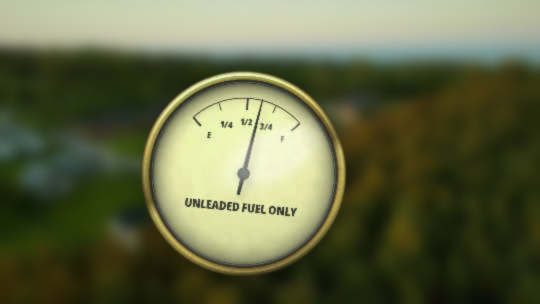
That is **0.625**
